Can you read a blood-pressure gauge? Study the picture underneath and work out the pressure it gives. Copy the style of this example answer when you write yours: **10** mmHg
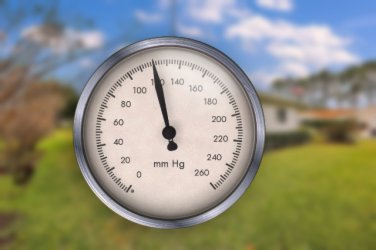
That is **120** mmHg
